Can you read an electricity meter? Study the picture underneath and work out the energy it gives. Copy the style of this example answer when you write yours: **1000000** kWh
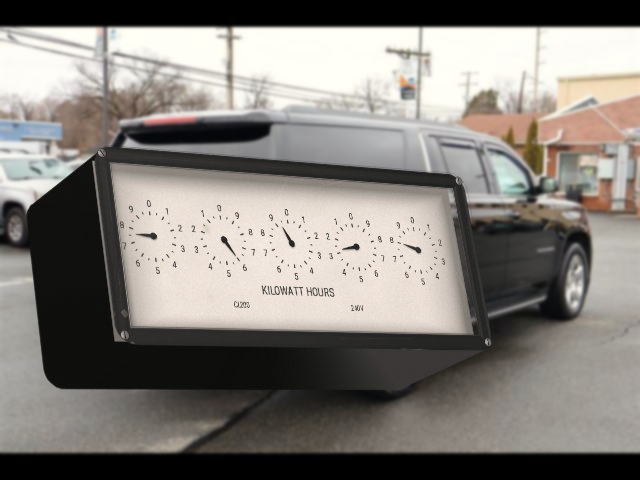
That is **75928** kWh
